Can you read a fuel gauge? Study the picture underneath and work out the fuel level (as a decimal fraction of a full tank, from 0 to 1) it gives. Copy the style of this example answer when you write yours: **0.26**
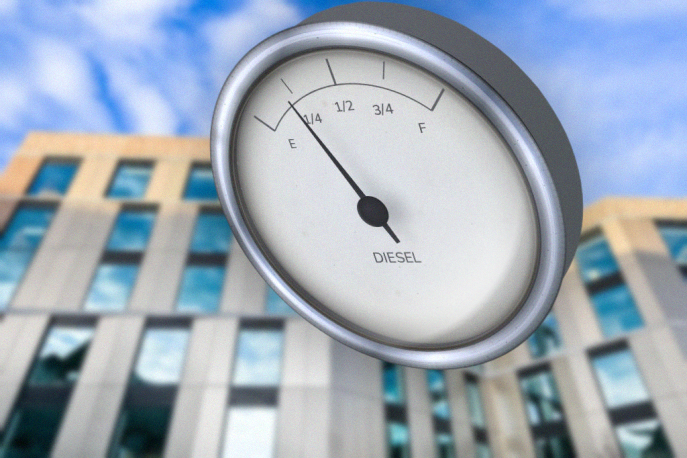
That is **0.25**
